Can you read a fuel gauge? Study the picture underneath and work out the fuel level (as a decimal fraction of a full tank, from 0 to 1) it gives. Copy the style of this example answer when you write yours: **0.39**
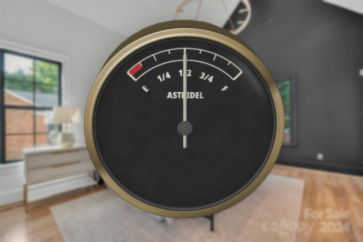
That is **0.5**
